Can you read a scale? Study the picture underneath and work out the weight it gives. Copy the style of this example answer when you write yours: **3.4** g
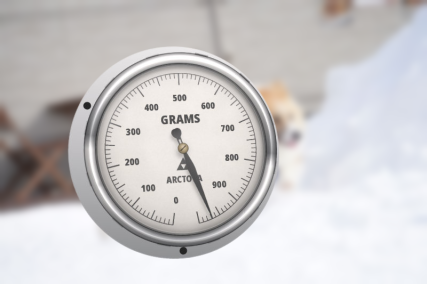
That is **970** g
